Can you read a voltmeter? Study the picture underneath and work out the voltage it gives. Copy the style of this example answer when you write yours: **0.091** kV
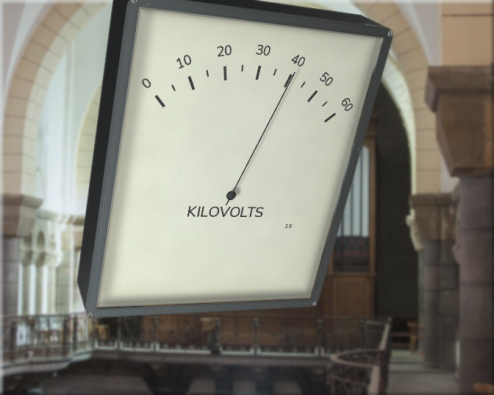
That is **40** kV
